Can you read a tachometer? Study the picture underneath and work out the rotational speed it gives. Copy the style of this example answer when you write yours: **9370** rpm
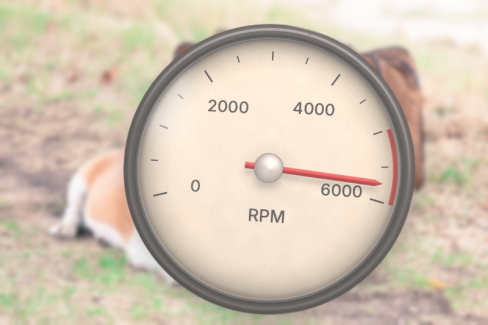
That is **5750** rpm
